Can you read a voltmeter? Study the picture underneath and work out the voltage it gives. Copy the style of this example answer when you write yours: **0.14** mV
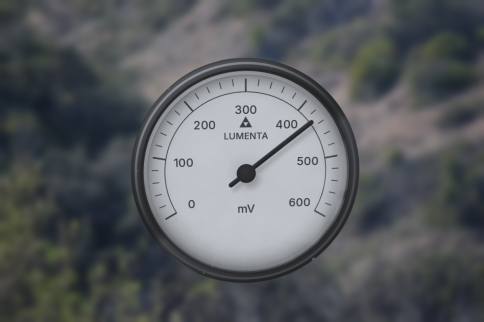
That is **430** mV
